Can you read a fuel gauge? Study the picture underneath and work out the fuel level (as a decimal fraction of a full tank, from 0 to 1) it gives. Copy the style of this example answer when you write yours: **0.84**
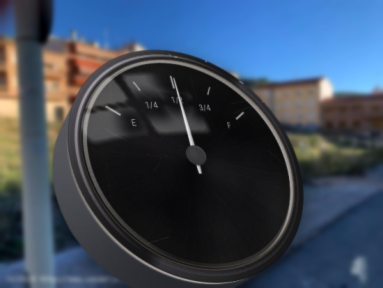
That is **0.5**
